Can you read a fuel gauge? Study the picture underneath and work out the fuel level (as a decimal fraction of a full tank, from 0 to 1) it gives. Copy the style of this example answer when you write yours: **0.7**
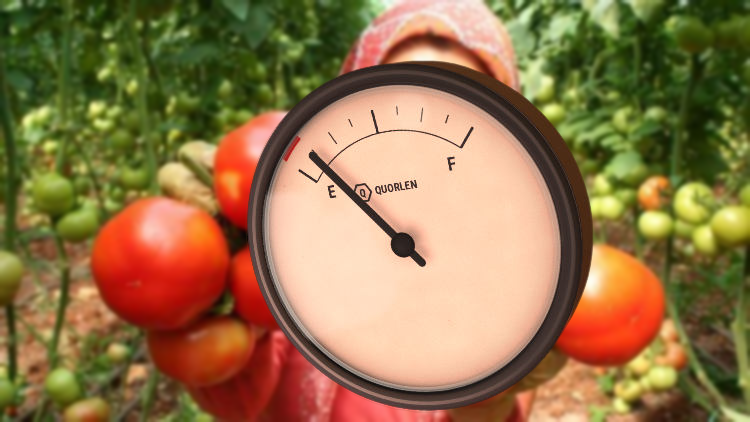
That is **0.125**
